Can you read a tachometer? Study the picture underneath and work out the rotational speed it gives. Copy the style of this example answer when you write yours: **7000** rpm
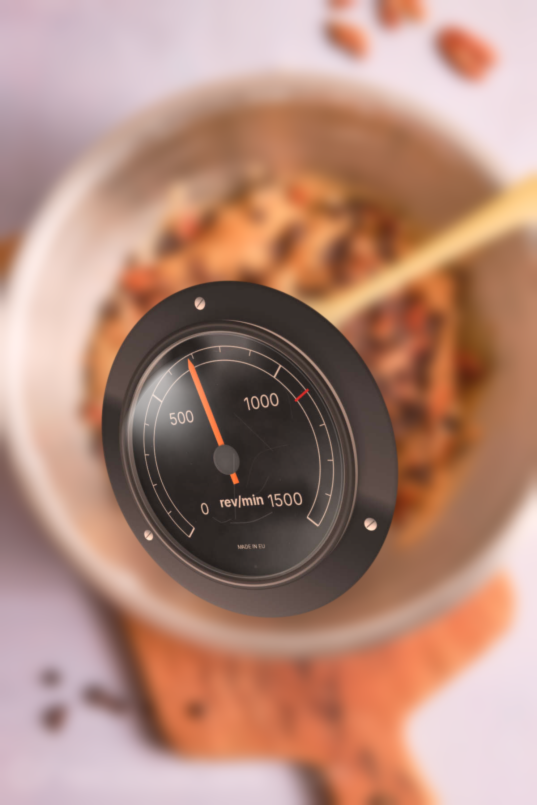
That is **700** rpm
